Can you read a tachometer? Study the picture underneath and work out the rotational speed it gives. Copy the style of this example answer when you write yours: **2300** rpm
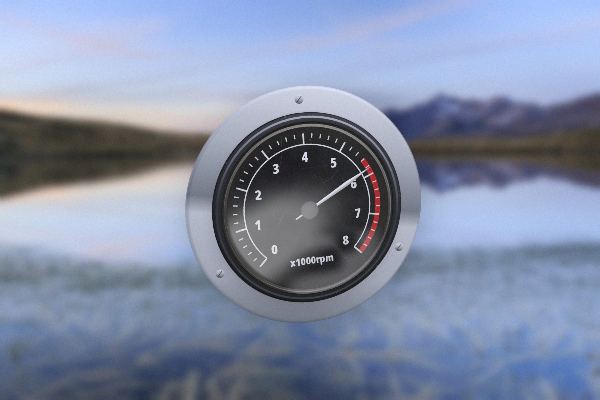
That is **5800** rpm
